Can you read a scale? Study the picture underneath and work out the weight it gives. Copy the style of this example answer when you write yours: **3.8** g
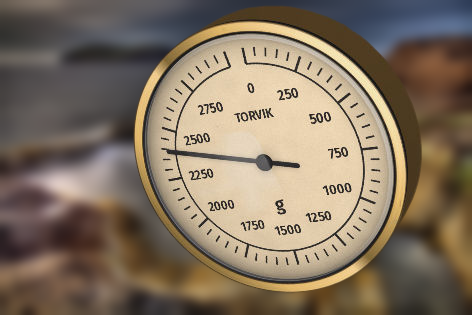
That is **2400** g
